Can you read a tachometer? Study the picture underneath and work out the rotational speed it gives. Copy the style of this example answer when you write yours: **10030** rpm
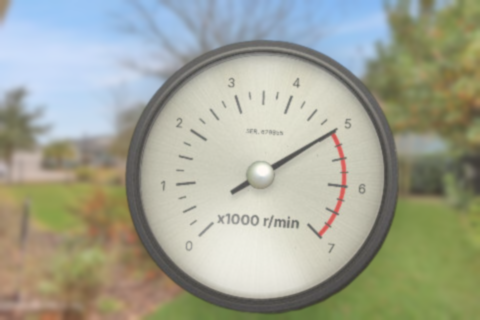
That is **5000** rpm
